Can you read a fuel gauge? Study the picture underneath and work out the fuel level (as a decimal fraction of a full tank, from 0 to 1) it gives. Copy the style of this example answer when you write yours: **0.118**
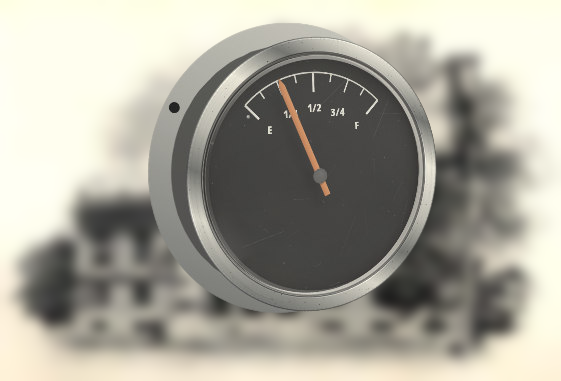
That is **0.25**
